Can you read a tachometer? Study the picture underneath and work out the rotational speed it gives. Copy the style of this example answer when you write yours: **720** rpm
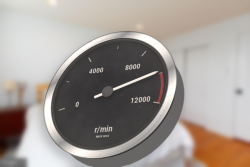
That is **10000** rpm
